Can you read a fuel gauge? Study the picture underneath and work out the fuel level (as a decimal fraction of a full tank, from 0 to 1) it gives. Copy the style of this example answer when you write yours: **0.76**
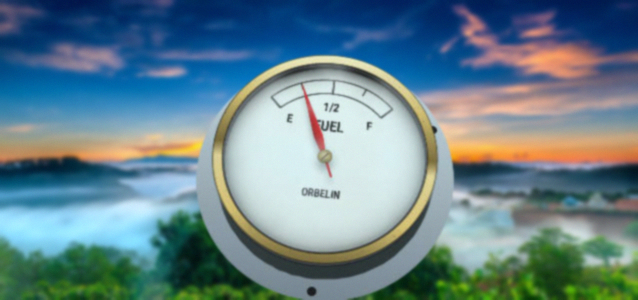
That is **0.25**
